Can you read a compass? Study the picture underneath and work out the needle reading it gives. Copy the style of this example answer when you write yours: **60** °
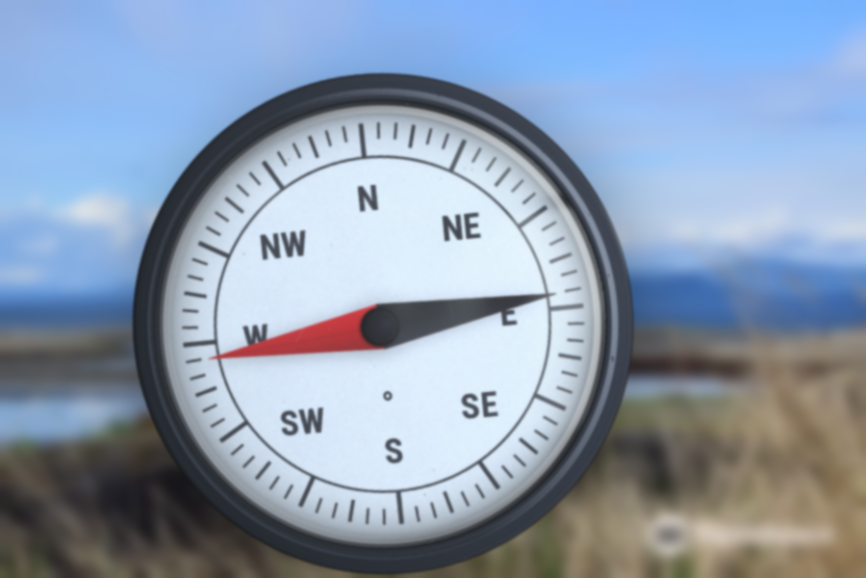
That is **265** °
